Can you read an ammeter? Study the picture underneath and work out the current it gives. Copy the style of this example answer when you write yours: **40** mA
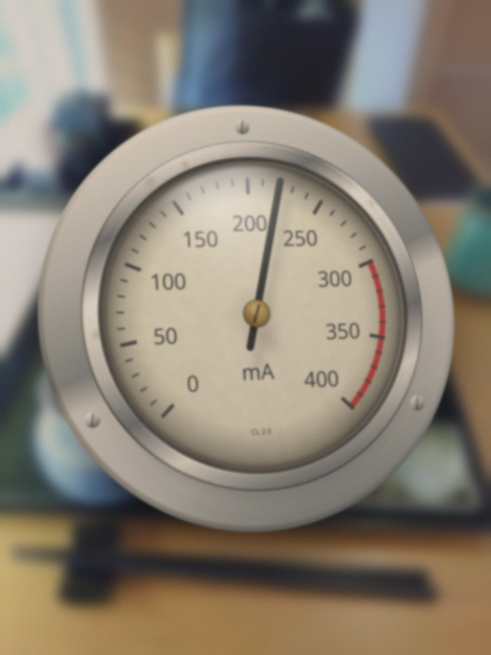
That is **220** mA
